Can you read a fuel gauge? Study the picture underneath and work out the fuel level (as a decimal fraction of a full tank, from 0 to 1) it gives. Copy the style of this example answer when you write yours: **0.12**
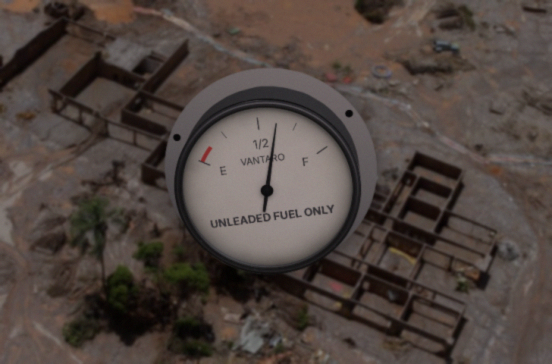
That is **0.625**
